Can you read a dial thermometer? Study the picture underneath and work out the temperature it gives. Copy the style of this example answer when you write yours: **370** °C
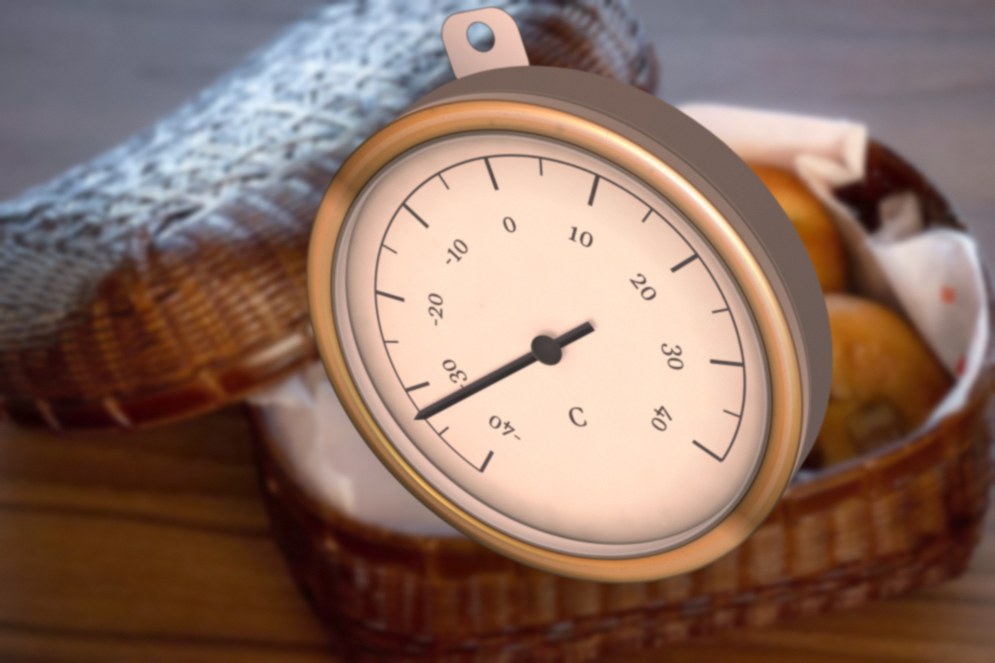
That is **-32.5** °C
